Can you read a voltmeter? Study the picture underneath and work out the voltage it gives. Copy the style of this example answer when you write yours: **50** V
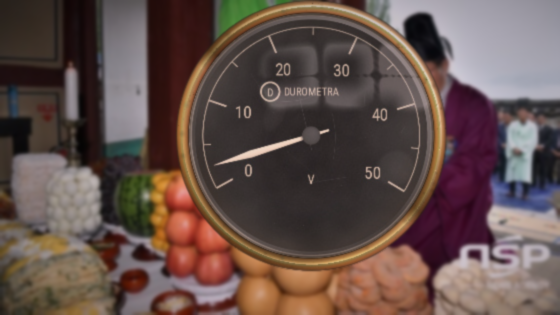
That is **2.5** V
